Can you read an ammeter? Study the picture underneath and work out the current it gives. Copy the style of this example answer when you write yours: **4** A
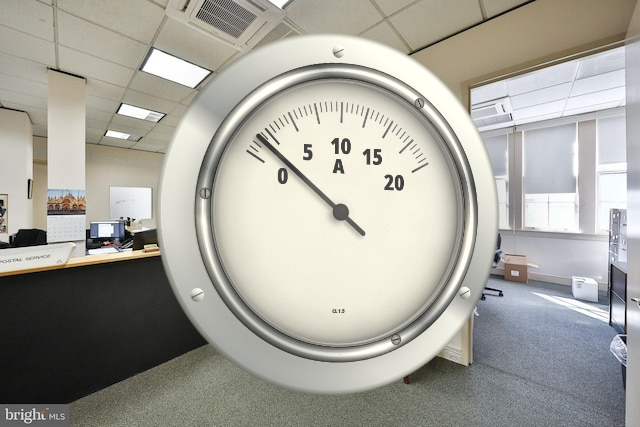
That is **1.5** A
